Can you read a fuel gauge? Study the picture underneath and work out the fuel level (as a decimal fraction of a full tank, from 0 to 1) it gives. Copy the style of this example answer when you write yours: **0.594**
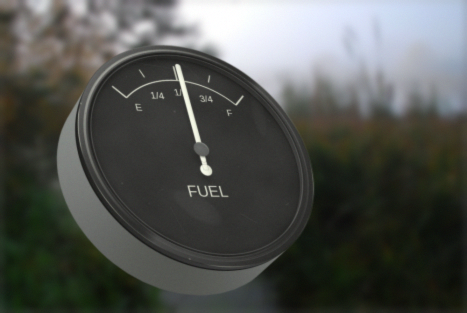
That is **0.5**
